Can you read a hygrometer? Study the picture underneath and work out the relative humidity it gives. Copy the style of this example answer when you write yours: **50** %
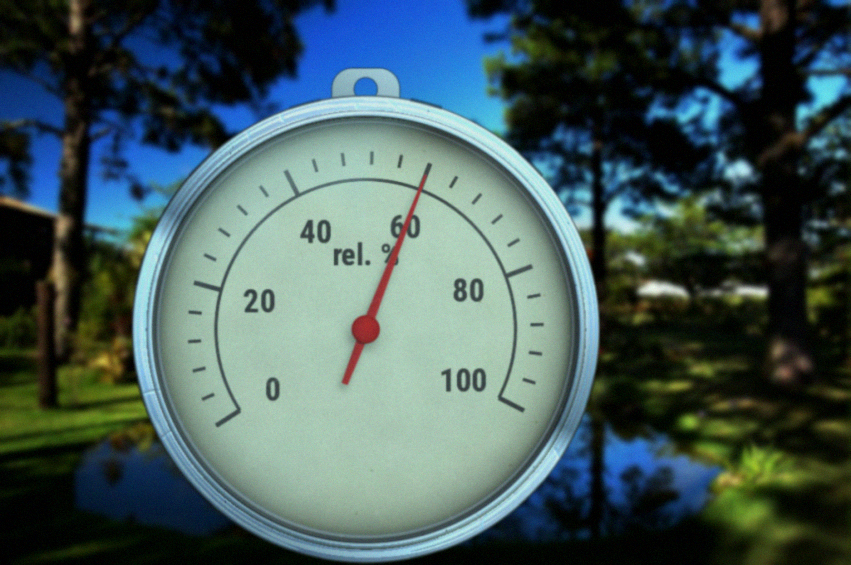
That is **60** %
